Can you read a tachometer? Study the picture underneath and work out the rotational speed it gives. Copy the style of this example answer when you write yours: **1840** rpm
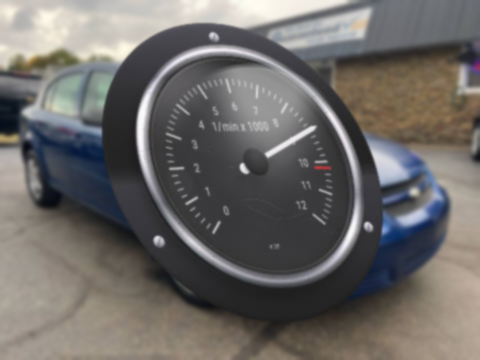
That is **9000** rpm
